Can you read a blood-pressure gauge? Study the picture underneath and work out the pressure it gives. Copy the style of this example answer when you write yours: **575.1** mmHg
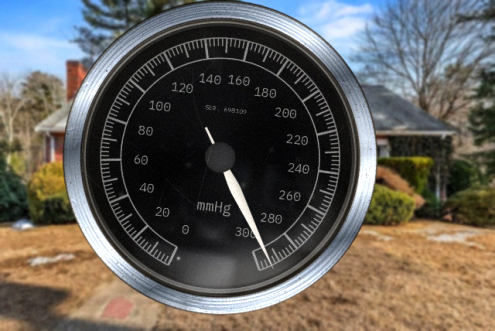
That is **294** mmHg
